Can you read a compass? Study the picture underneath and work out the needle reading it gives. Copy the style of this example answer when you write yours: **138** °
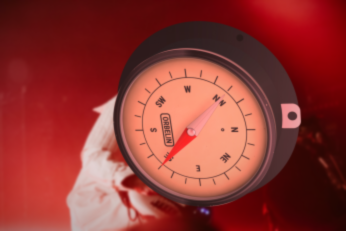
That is **135** °
